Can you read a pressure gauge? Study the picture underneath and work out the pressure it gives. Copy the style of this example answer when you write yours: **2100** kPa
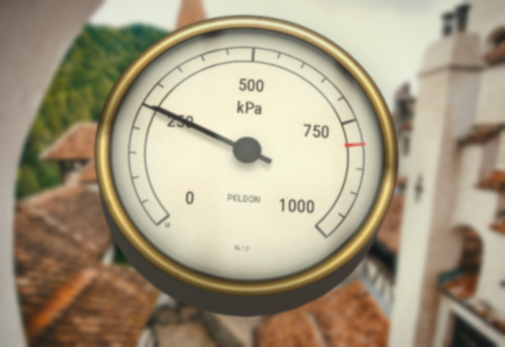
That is **250** kPa
